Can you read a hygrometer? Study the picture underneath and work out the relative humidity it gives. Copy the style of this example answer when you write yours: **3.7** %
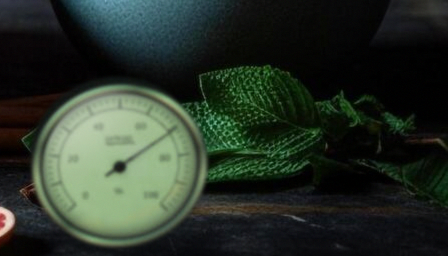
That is **70** %
